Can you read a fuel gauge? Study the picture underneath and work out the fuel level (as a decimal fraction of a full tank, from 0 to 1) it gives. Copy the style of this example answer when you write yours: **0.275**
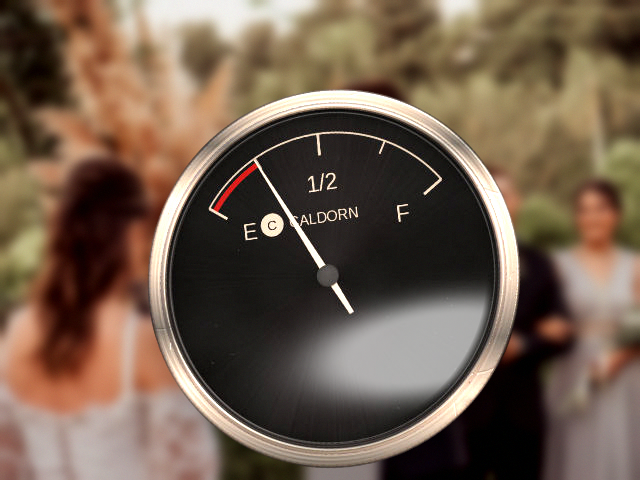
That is **0.25**
